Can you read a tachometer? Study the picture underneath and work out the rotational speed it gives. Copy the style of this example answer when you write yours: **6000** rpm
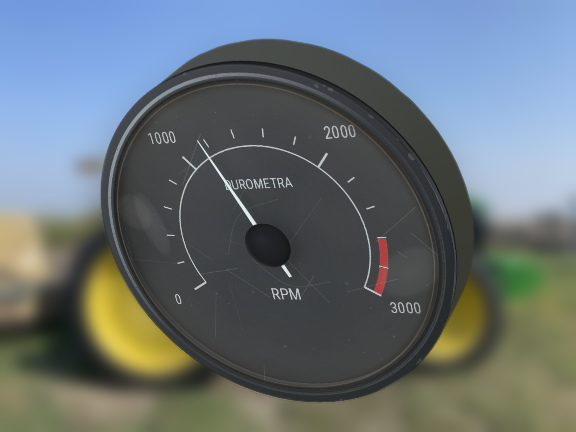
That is **1200** rpm
